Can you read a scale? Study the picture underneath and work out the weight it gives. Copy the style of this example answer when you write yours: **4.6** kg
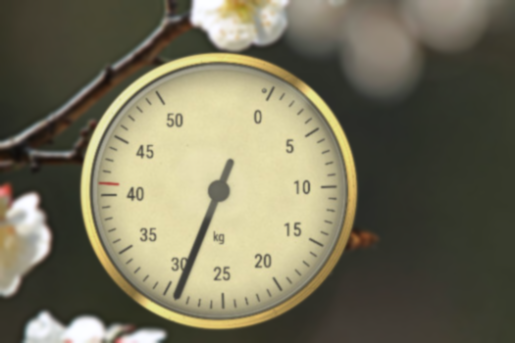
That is **29** kg
